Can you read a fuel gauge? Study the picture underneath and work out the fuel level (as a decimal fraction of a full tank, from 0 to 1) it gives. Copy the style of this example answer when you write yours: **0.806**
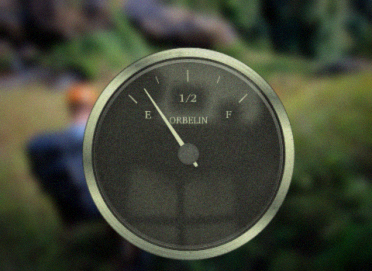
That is **0.125**
